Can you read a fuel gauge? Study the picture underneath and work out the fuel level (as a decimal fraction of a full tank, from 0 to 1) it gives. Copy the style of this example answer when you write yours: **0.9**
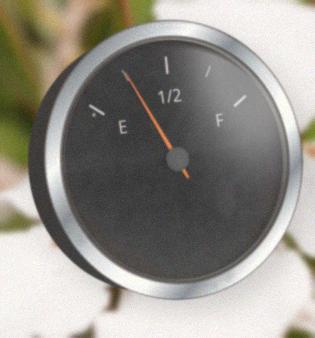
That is **0.25**
